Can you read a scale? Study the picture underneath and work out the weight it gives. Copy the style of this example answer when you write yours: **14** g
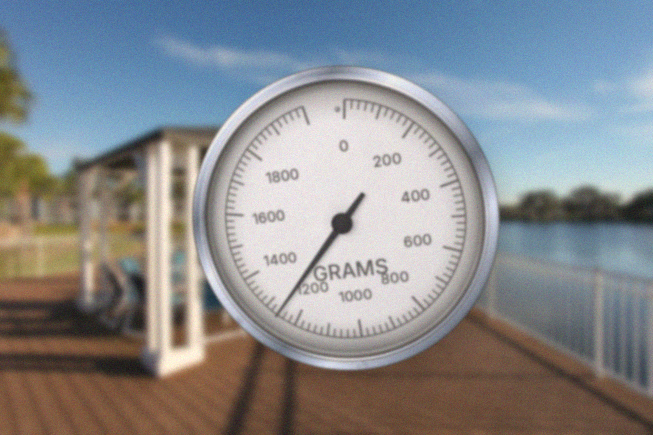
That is **1260** g
